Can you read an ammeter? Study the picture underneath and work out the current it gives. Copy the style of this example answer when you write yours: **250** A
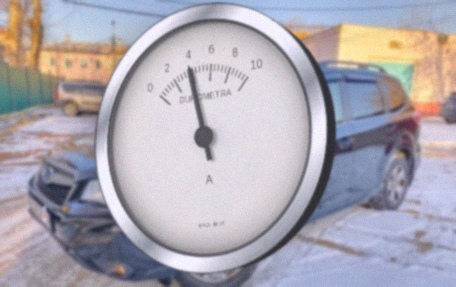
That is **4** A
